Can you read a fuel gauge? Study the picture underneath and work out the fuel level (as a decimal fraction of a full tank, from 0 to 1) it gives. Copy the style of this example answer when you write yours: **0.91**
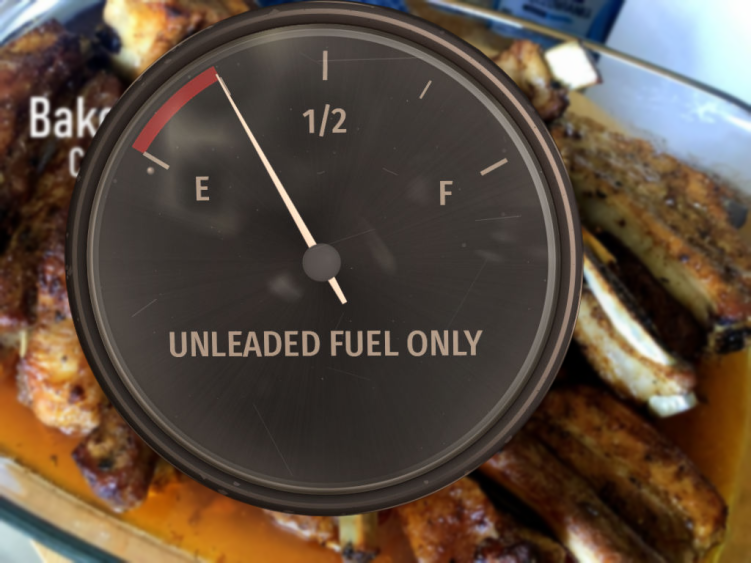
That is **0.25**
